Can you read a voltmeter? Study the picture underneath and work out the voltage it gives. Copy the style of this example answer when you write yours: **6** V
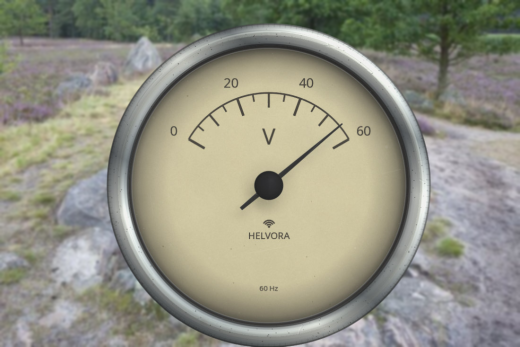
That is **55** V
